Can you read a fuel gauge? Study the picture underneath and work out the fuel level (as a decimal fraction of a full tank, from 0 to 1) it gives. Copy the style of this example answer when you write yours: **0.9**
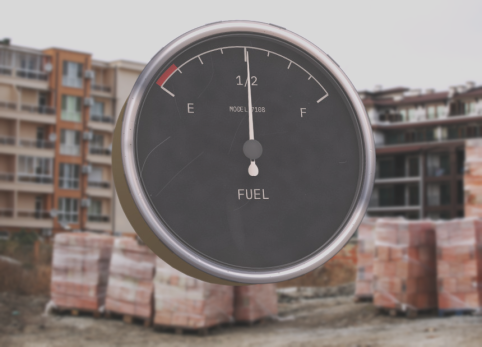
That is **0.5**
